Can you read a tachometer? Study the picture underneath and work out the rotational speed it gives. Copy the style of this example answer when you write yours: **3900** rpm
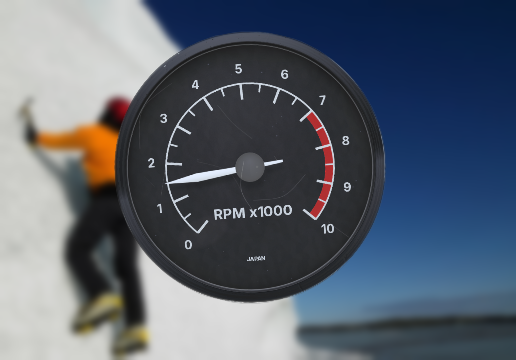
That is **1500** rpm
